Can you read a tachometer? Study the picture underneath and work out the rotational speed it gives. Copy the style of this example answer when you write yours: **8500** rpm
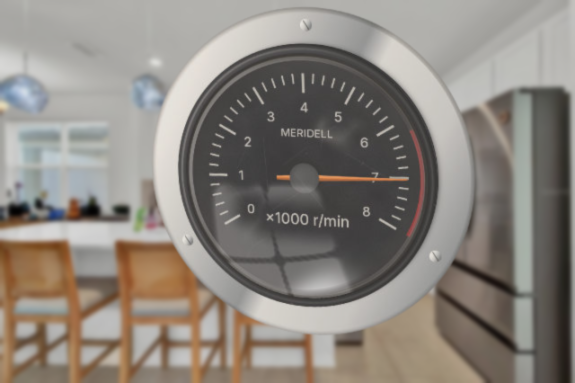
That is **7000** rpm
